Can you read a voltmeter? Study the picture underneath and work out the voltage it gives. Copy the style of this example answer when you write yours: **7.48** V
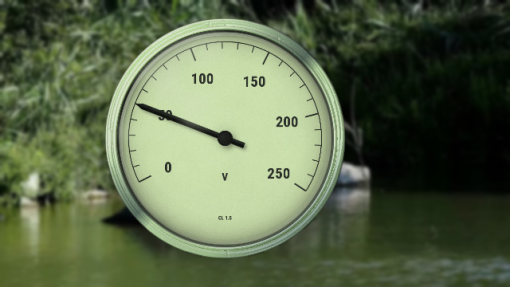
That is **50** V
